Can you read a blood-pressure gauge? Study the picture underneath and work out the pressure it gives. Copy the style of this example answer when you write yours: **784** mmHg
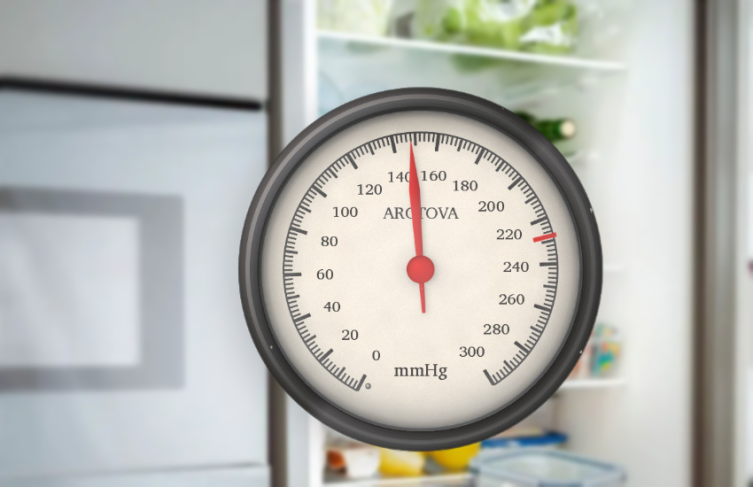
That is **148** mmHg
